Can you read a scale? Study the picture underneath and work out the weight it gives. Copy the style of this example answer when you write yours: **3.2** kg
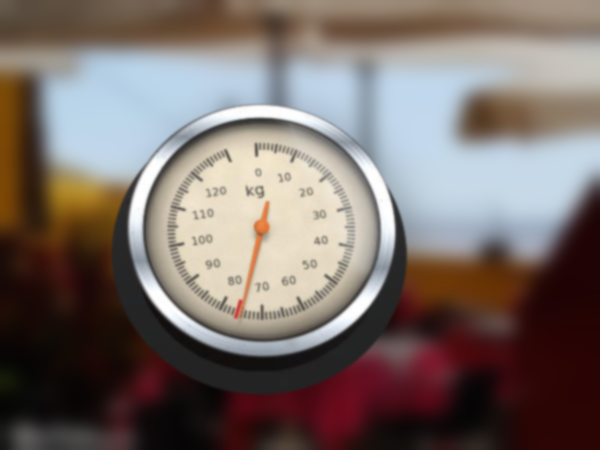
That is **75** kg
